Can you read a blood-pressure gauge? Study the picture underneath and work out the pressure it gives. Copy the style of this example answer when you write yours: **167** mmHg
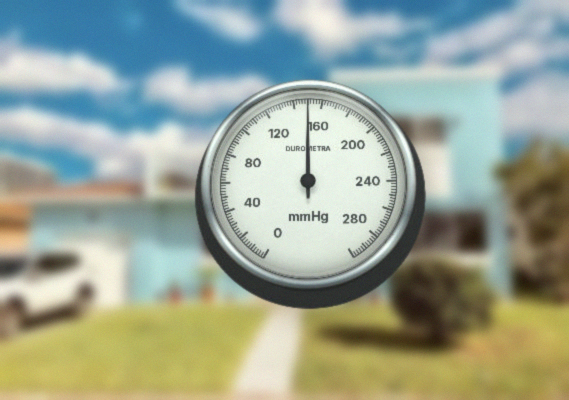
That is **150** mmHg
